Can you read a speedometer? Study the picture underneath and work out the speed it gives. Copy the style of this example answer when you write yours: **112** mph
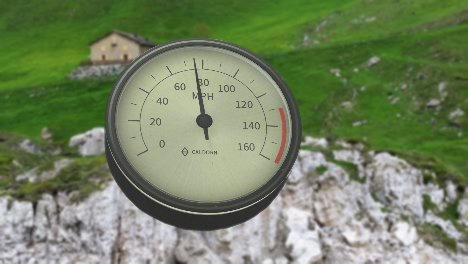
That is **75** mph
